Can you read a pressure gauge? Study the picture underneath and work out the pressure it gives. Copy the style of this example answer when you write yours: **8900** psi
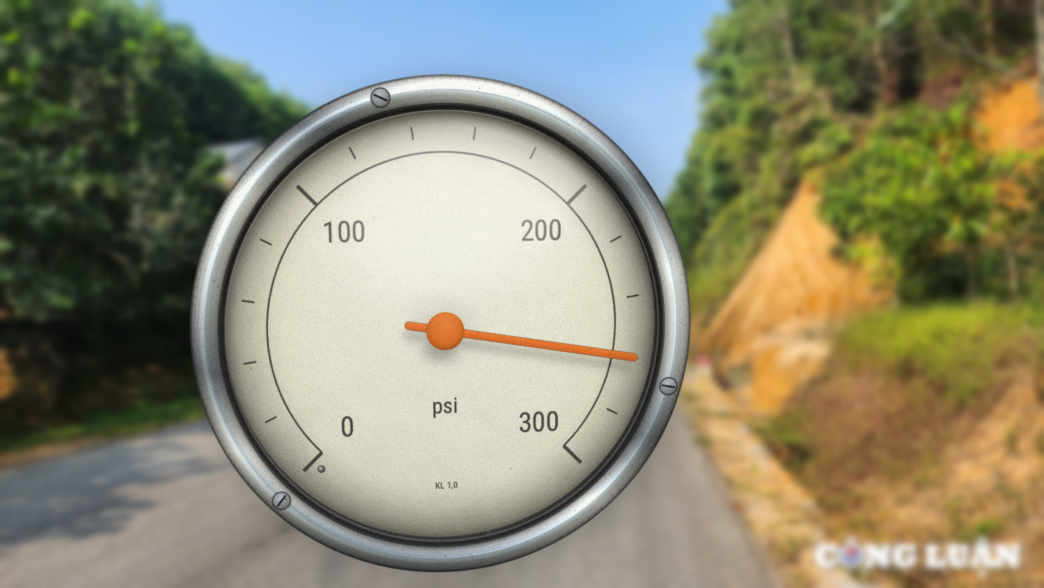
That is **260** psi
